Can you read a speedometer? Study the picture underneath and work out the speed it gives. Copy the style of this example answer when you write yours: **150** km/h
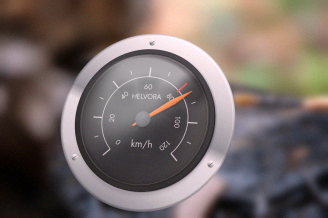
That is **85** km/h
